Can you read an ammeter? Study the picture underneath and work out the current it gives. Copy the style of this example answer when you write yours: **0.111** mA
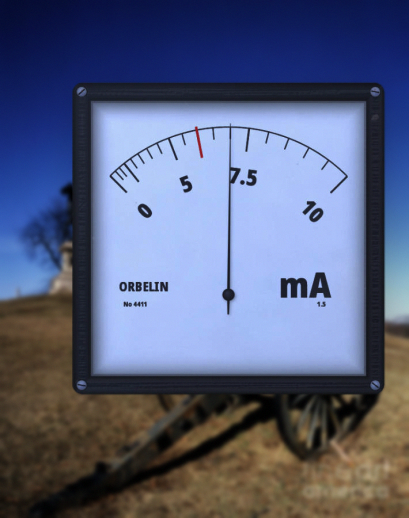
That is **7** mA
